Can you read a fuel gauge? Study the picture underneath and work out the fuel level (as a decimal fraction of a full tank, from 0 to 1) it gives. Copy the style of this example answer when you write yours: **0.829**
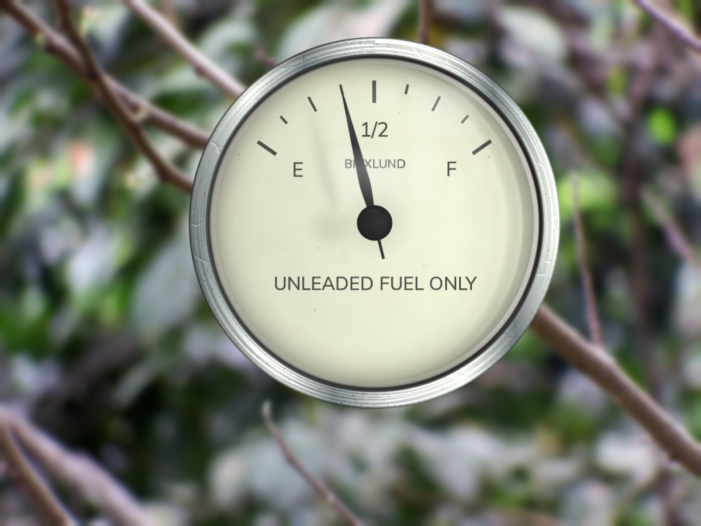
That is **0.375**
